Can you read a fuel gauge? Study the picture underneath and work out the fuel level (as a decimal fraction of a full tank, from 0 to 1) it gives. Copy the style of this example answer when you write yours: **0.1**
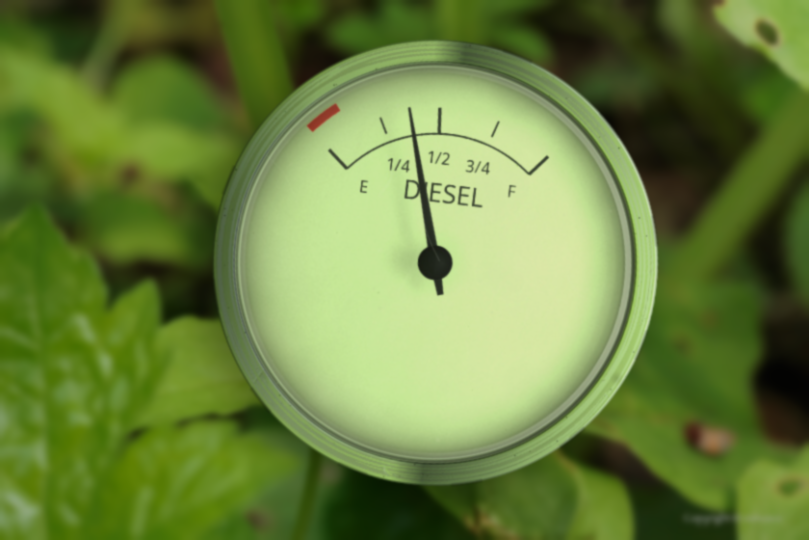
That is **0.375**
